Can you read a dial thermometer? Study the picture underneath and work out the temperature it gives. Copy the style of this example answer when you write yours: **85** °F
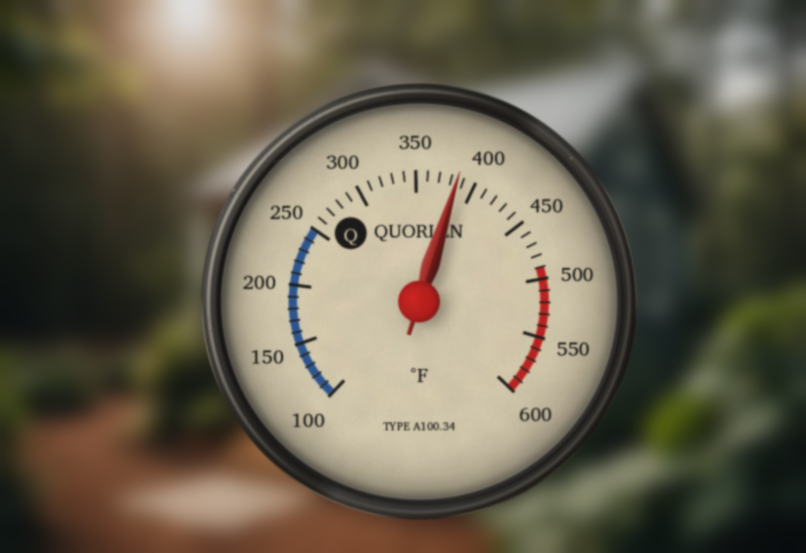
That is **385** °F
